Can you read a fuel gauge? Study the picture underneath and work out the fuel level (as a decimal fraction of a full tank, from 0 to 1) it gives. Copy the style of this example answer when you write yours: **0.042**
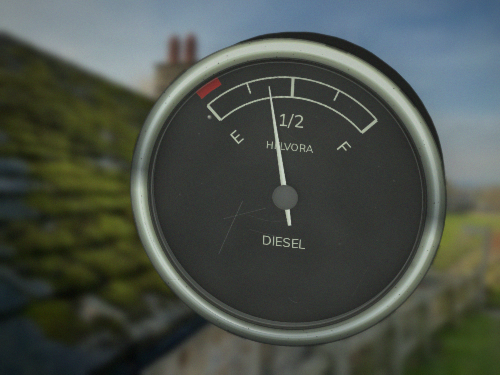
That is **0.375**
